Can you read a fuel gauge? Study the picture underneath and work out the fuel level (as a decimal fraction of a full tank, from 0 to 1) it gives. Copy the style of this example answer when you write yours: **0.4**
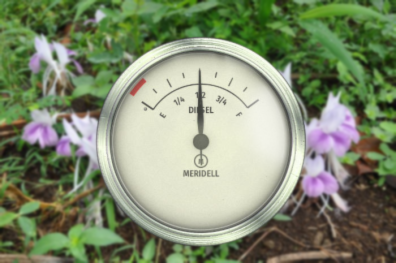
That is **0.5**
